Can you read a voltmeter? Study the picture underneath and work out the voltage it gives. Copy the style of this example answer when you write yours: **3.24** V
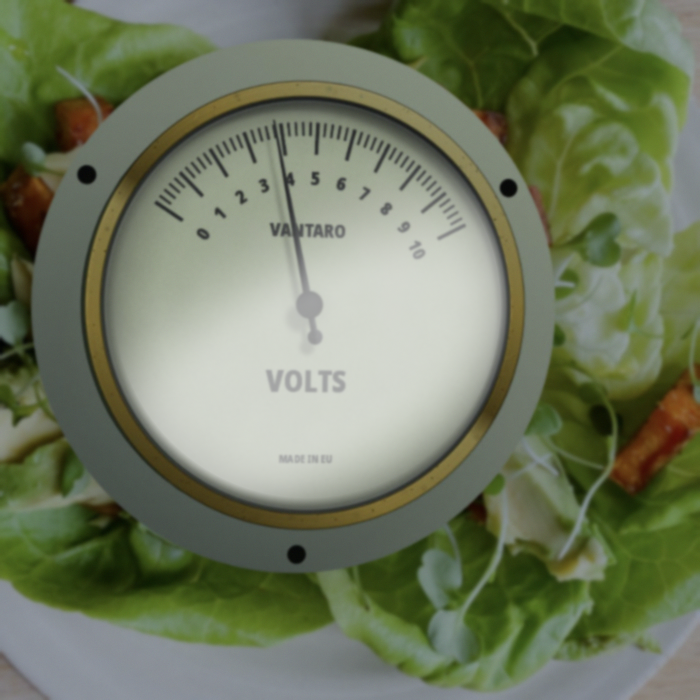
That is **3.8** V
